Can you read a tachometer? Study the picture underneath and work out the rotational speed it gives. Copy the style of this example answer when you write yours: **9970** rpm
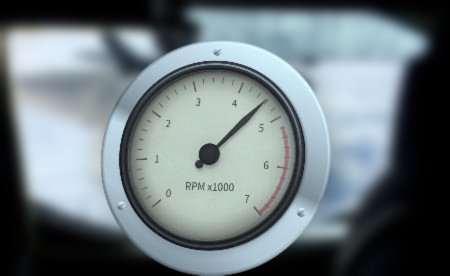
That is **4600** rpm
